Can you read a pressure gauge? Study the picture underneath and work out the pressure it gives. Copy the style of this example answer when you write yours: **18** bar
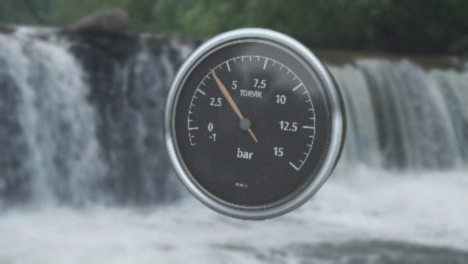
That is **4** bar
